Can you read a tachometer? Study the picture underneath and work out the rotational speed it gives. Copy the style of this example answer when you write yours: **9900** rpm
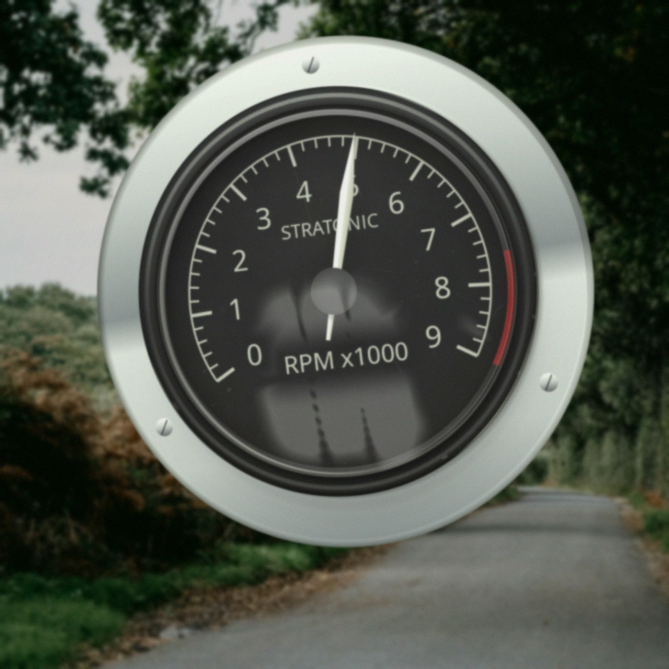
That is **5000** rpm
